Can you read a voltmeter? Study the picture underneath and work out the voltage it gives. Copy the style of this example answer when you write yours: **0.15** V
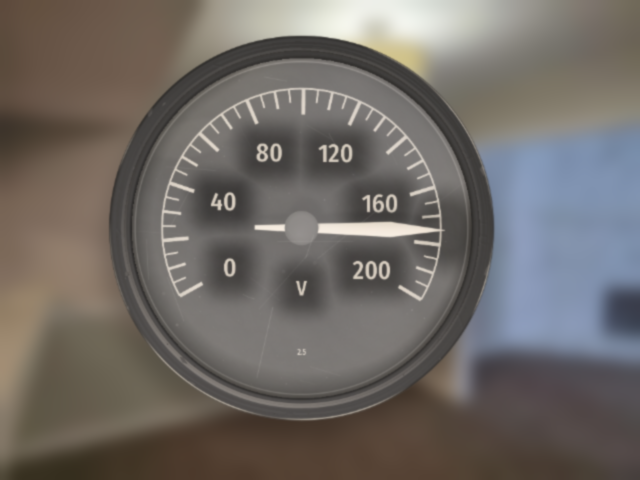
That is **175** V
